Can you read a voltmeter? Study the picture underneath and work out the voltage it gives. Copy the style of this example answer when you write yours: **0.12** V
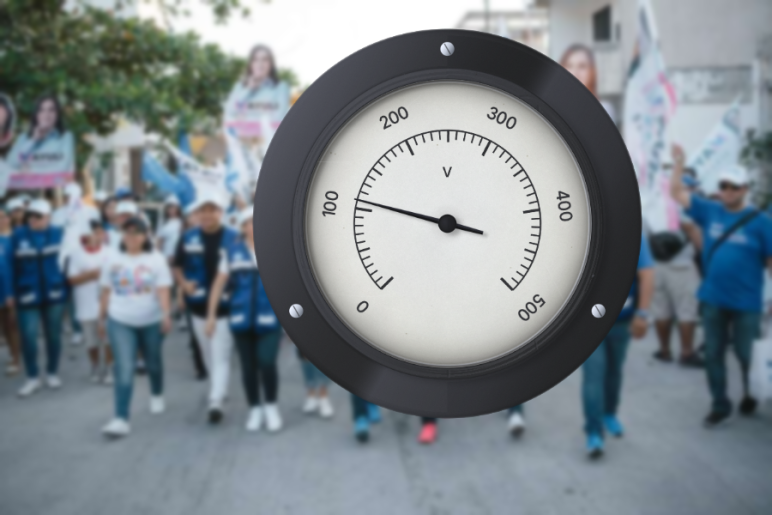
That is **110** V
